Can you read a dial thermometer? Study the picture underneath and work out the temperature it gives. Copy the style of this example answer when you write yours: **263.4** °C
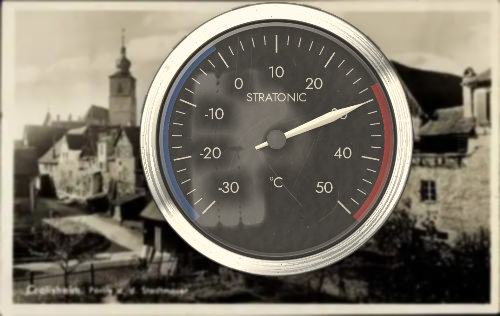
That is **30** °C
